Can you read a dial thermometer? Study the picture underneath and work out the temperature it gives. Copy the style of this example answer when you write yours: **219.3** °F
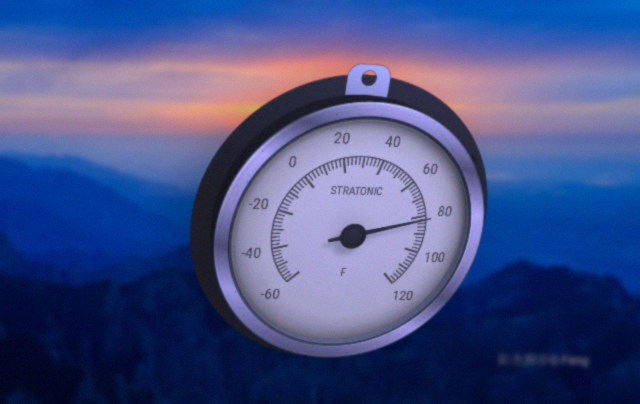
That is **80** °F
